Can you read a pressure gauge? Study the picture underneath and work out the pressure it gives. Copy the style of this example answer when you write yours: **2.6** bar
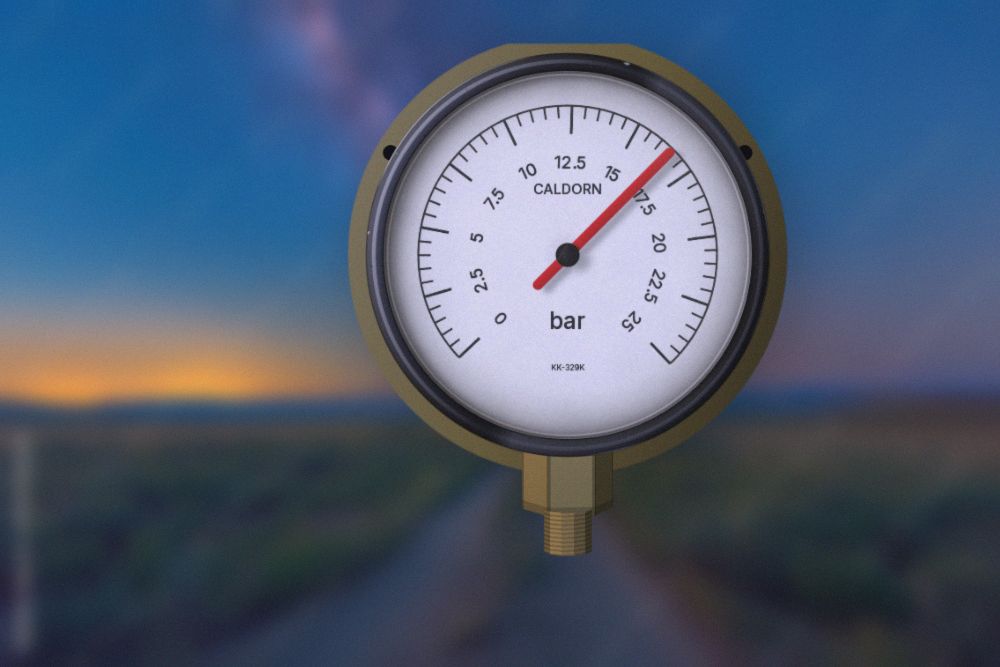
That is **16.5** bar
